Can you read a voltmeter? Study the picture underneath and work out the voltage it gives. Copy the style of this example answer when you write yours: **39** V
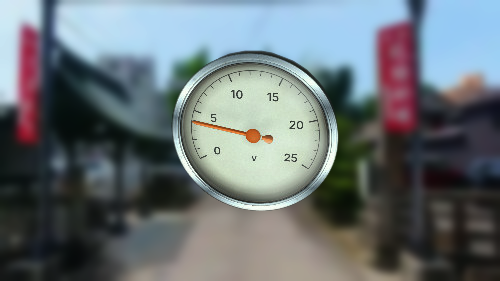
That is **4** V
